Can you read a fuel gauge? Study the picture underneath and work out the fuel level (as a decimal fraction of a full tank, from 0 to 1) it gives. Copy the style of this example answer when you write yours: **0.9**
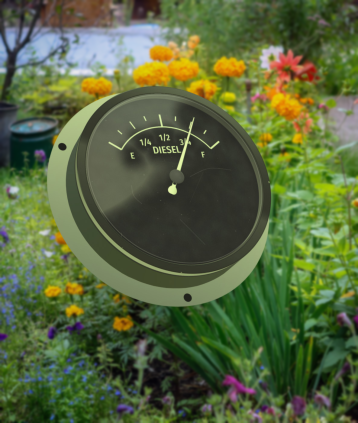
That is **0.75**
